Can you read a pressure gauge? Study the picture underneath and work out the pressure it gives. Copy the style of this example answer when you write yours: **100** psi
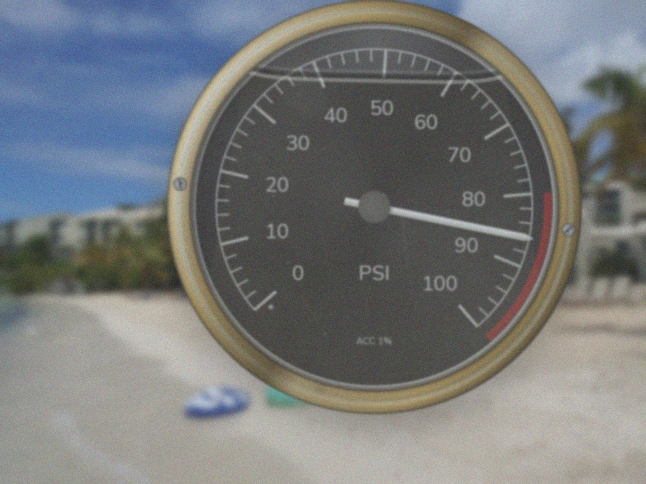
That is **86** psi
